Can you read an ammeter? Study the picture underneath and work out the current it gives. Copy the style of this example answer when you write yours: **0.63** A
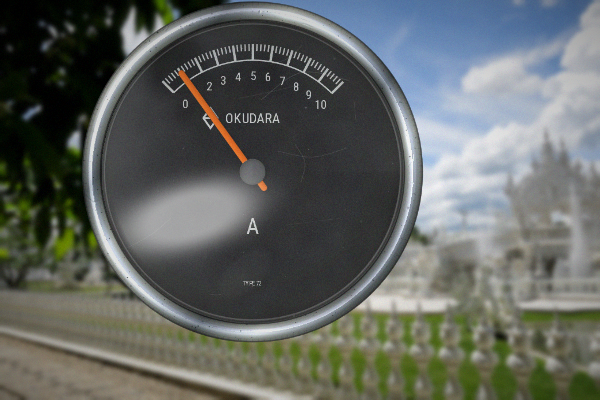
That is **1** A
